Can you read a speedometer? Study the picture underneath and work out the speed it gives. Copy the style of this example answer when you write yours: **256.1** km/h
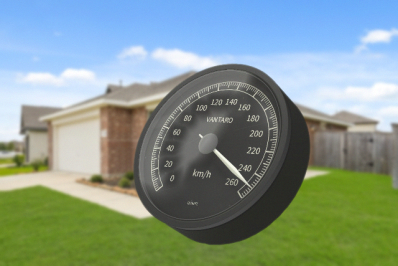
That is **250** km/h
